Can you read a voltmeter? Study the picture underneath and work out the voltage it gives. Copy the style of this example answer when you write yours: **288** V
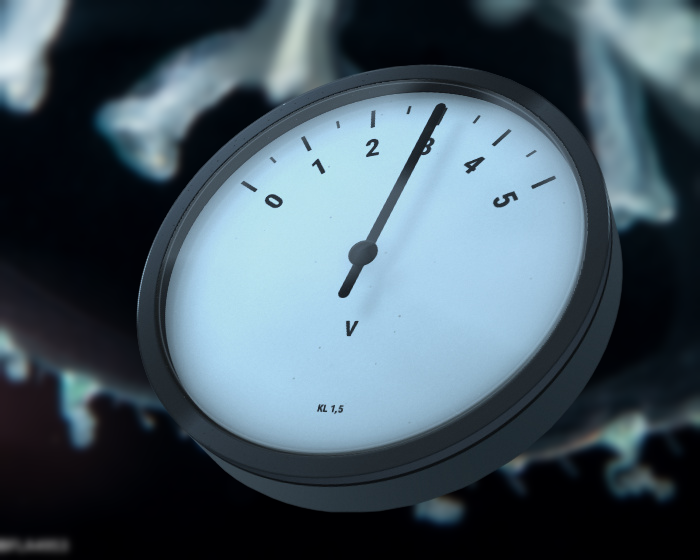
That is **3** V
